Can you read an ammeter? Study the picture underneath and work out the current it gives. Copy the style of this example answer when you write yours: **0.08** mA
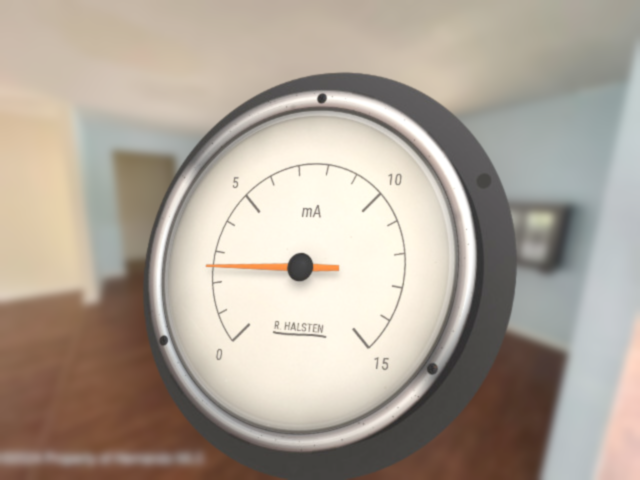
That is **2.5** mA
